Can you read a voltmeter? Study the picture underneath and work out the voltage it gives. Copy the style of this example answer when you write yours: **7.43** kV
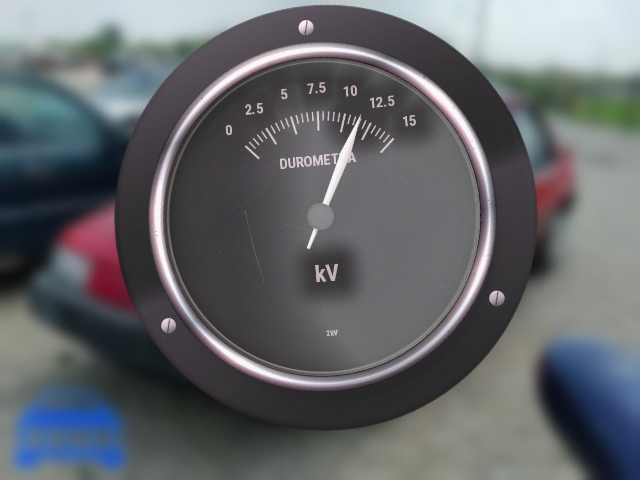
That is **11.5** kV
